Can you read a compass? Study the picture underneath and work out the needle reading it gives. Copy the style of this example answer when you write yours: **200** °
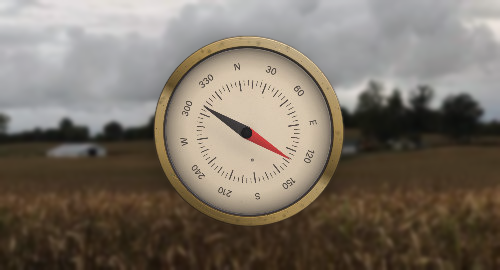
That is **130** °
